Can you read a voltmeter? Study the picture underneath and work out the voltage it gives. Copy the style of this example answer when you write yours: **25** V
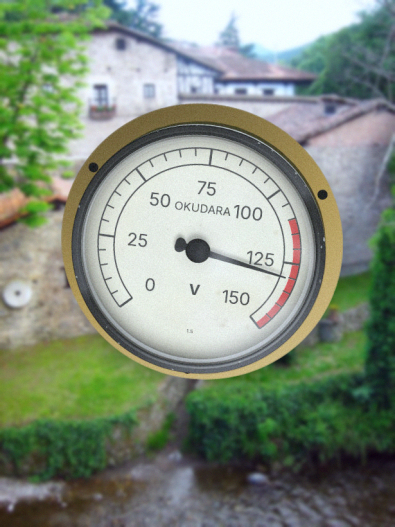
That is **130** V
